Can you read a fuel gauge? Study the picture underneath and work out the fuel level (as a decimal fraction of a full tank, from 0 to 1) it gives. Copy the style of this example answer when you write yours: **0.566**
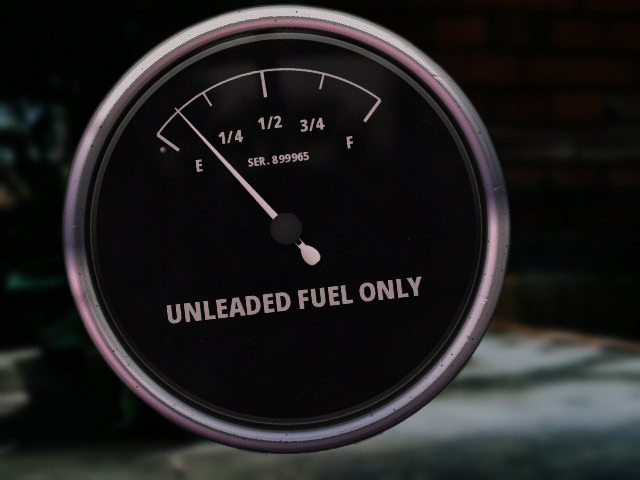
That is **0.125**
